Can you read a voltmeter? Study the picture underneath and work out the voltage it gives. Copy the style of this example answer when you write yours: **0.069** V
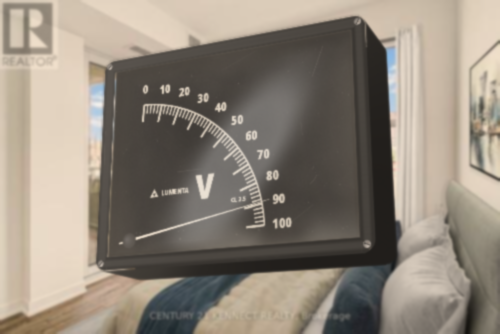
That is **90** V
